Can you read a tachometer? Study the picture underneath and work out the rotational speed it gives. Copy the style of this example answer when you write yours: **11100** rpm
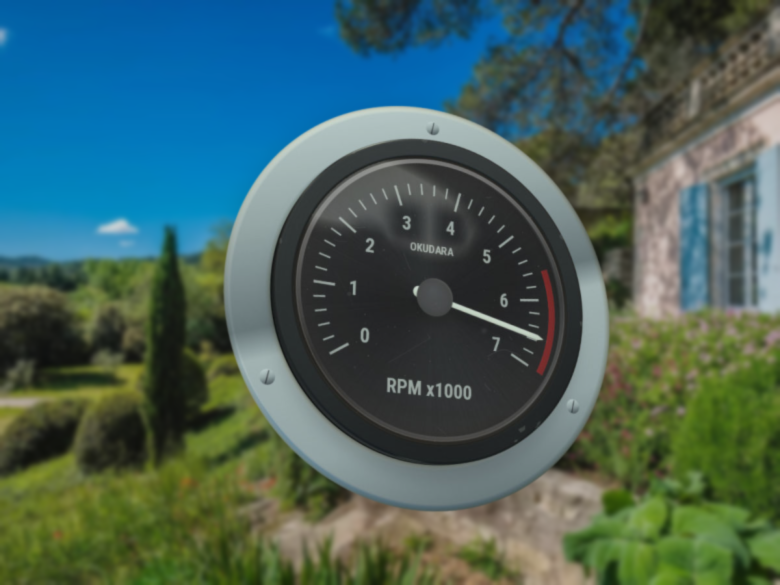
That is **6600** rpm
